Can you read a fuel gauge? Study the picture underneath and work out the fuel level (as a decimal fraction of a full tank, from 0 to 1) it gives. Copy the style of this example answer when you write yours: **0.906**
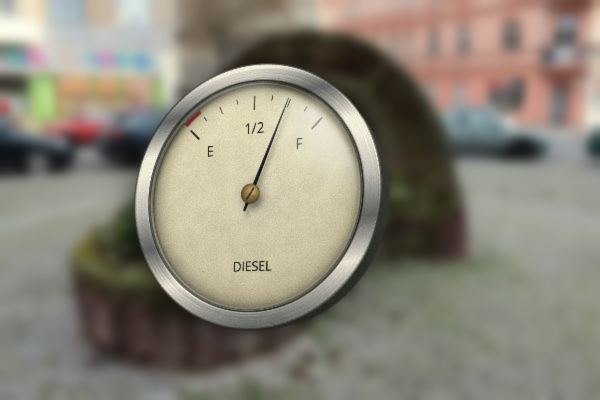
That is **0.75**
